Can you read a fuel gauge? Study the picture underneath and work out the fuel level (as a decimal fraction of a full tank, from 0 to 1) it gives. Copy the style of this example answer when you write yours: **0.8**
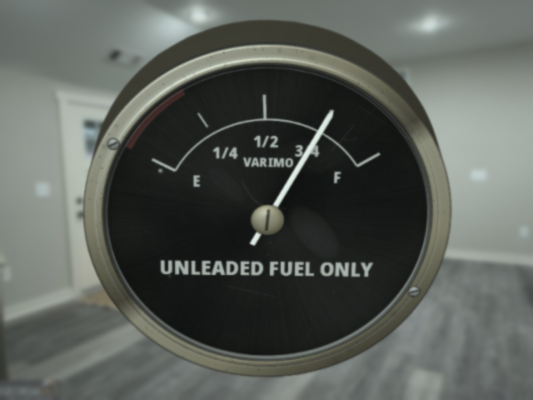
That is **0.75**
